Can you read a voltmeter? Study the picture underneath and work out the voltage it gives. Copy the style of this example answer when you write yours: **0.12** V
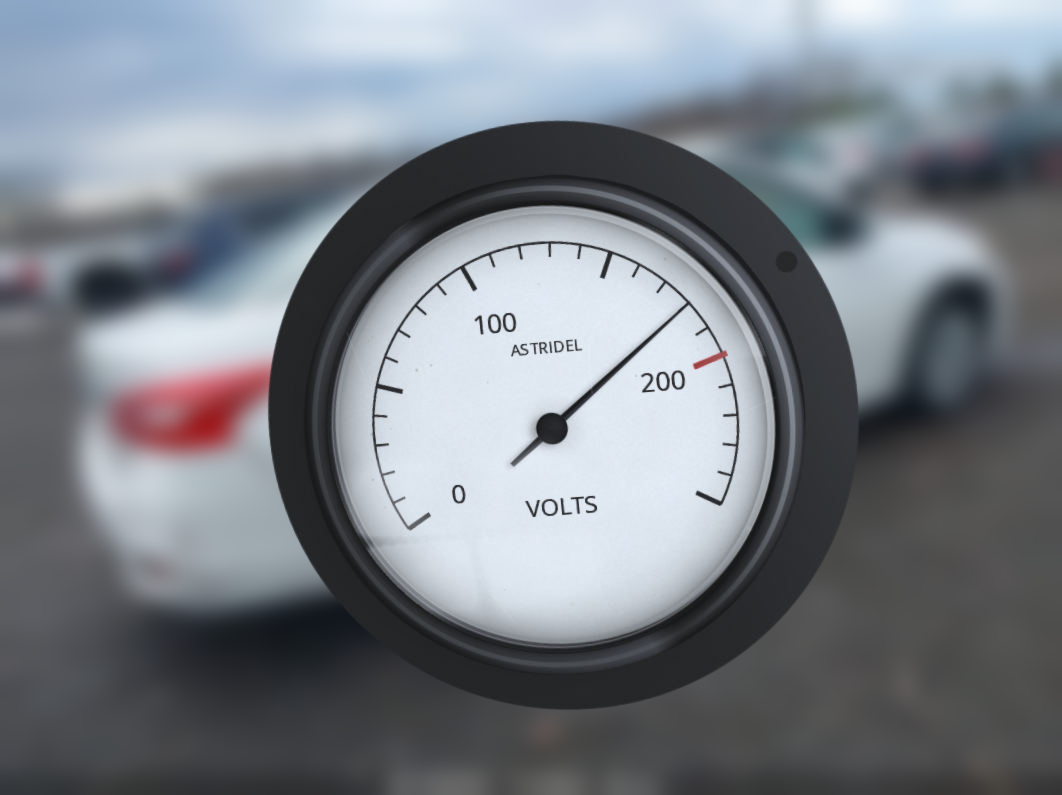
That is **180** V
